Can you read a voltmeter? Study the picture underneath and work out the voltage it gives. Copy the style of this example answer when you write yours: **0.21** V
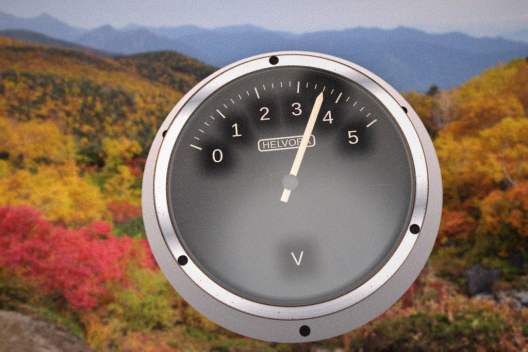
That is **3.6** V
